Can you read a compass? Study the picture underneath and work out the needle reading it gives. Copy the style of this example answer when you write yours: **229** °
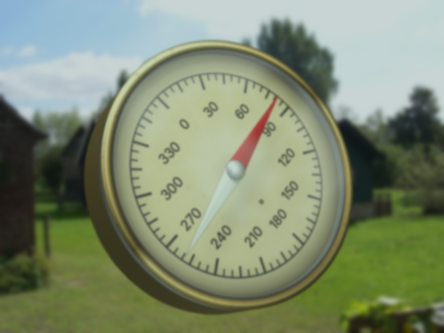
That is **80** °
